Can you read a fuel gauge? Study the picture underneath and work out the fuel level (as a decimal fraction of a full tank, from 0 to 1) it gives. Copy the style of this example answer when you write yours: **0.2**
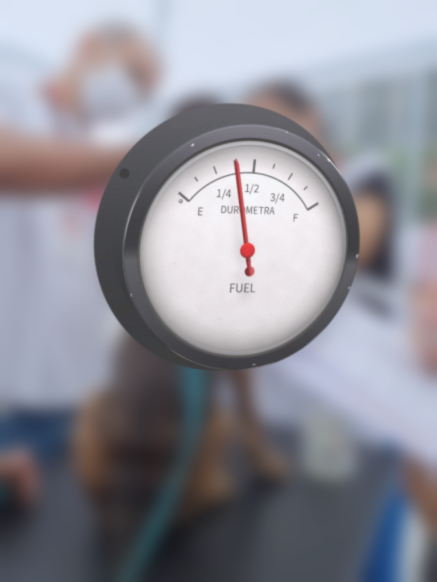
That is **0.375**
